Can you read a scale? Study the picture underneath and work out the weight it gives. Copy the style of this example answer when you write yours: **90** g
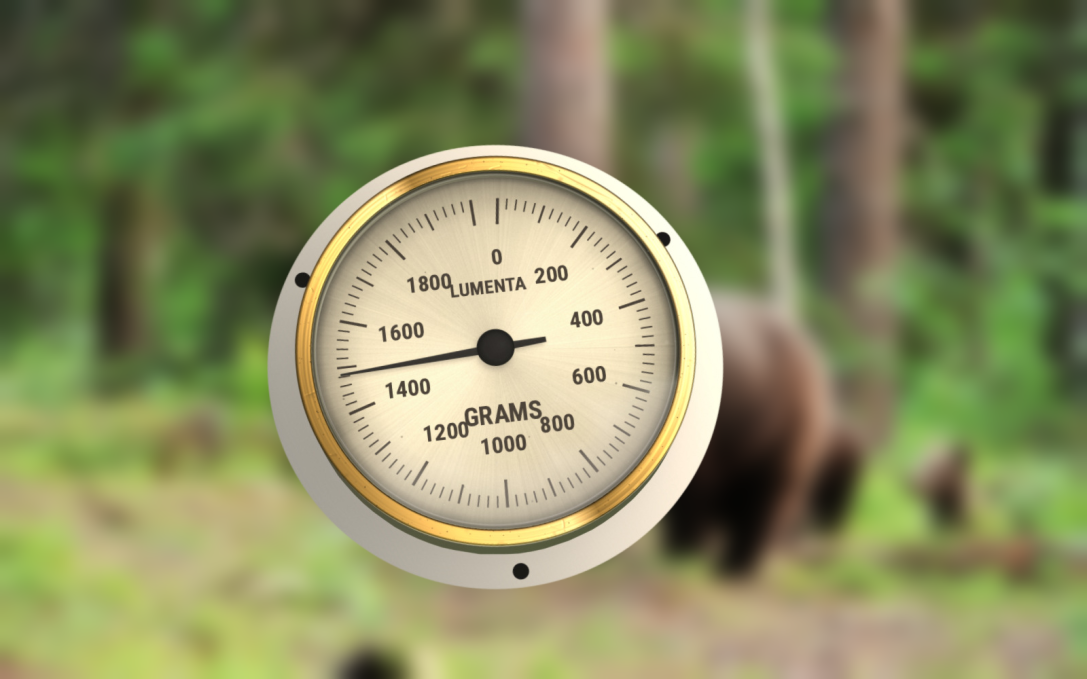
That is **1480** g
